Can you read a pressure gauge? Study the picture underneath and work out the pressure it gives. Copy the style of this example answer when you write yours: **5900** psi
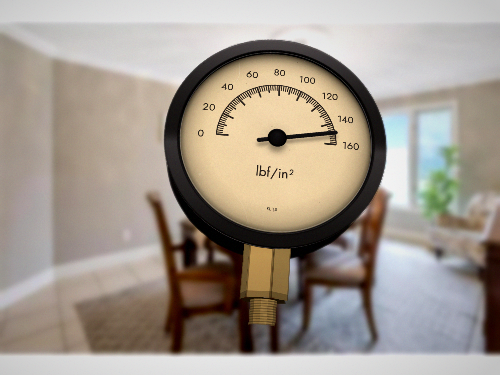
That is **150** psi
